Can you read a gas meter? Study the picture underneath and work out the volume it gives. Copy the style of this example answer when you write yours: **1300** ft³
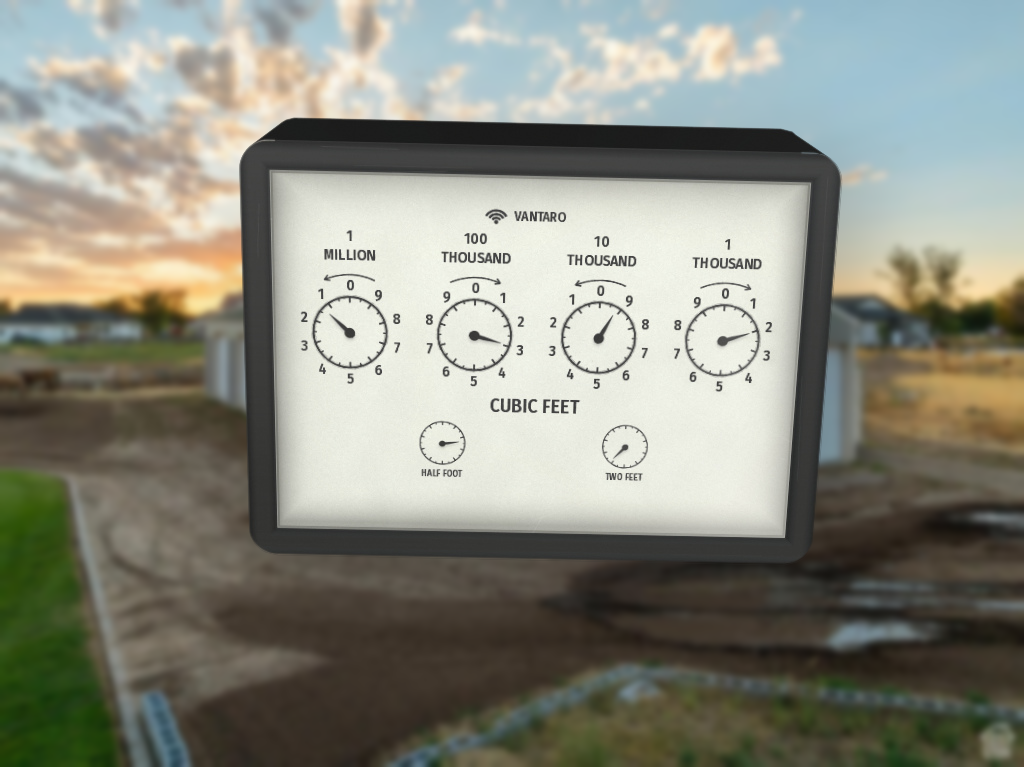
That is **129200** ft³
